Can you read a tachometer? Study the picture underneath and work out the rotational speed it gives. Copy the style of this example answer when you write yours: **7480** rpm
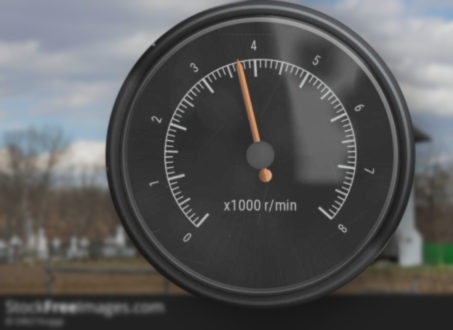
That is **3700** rpm
